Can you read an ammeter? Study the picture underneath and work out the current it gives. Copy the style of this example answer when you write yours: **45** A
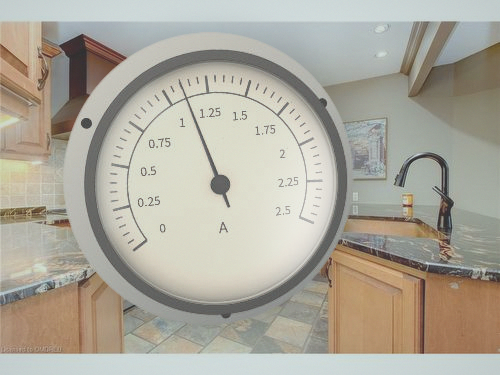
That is **1.1** A
